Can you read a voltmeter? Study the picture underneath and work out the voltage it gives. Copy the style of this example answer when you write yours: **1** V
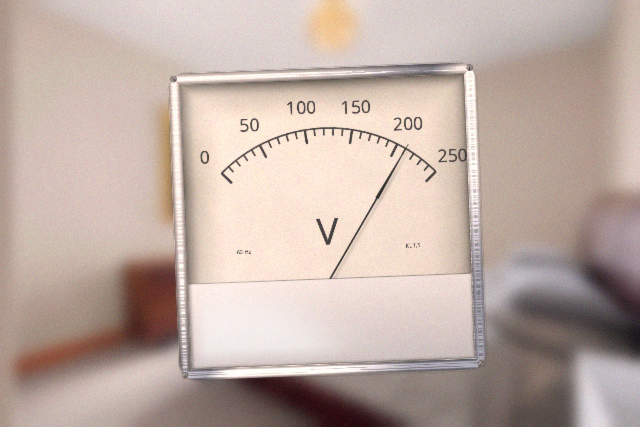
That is **210** V
